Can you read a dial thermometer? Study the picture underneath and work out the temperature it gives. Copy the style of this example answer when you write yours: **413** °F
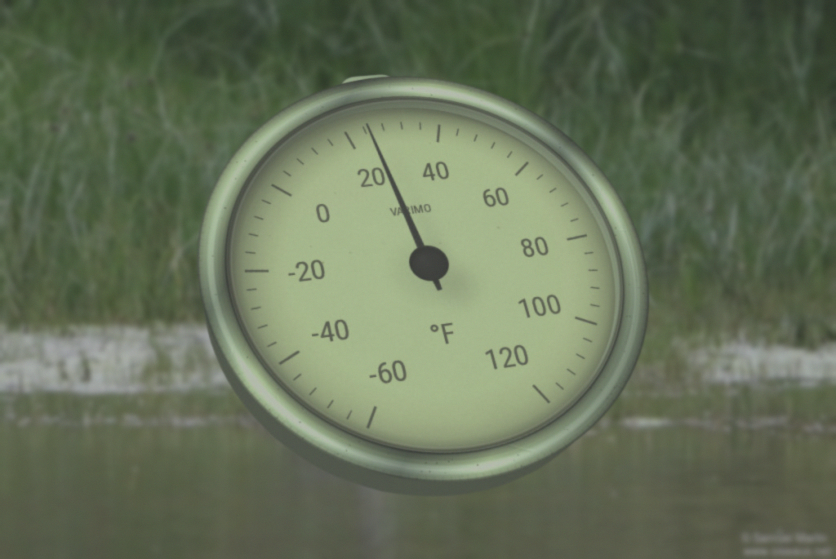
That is **24** °F
